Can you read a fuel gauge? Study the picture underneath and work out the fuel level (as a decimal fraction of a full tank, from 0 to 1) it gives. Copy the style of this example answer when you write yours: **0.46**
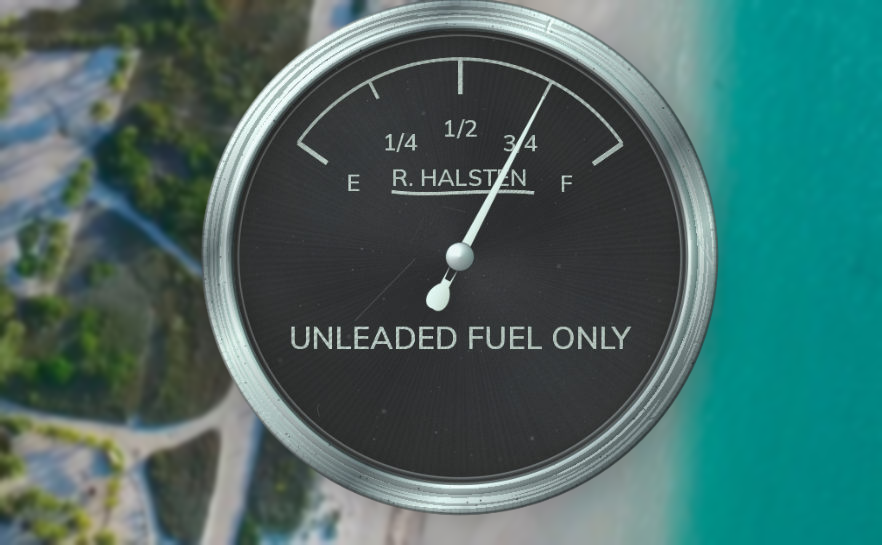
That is **0.75**
